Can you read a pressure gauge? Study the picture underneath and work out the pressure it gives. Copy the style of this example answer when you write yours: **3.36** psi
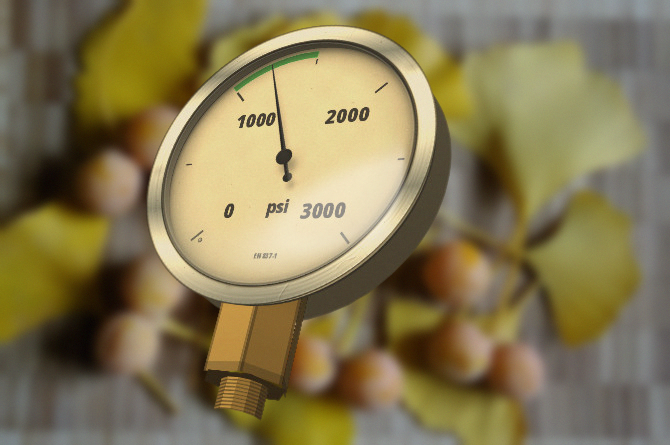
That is **1250** psi
